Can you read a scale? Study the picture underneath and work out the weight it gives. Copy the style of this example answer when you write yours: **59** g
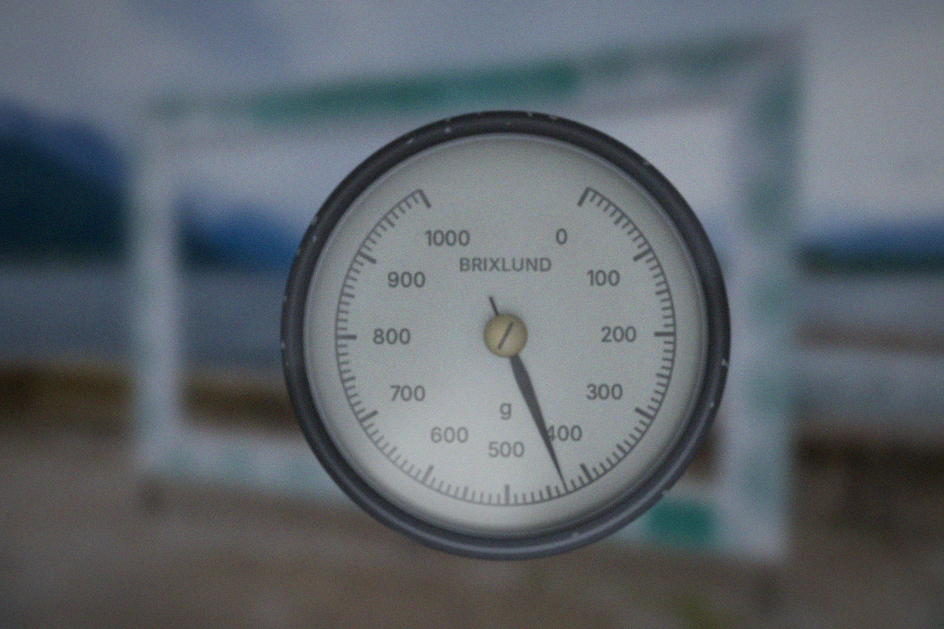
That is **430** g
